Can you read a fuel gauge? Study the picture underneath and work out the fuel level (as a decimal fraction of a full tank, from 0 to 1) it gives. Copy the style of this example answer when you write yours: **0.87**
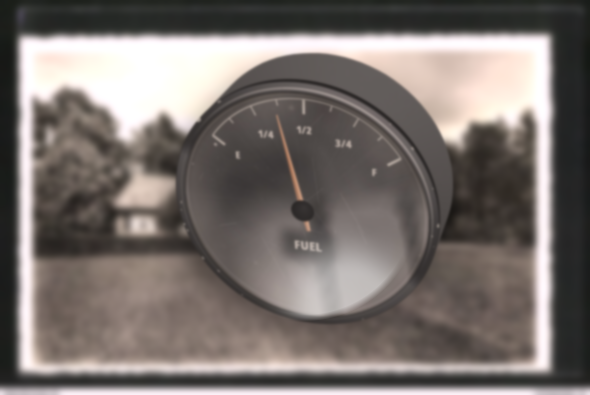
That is **0.375**
